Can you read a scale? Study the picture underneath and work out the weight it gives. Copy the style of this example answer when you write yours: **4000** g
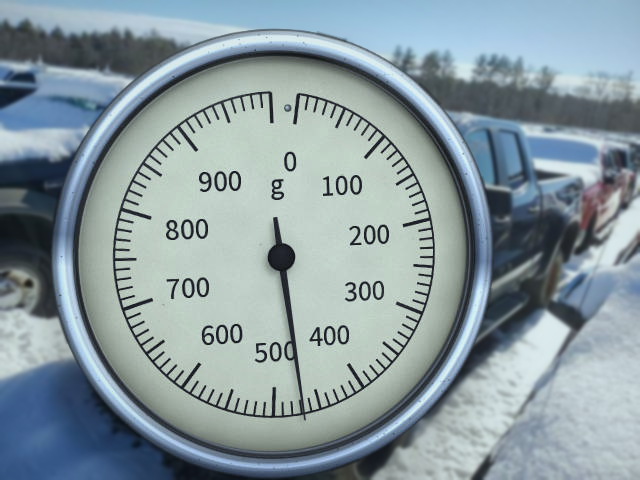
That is **470** g
